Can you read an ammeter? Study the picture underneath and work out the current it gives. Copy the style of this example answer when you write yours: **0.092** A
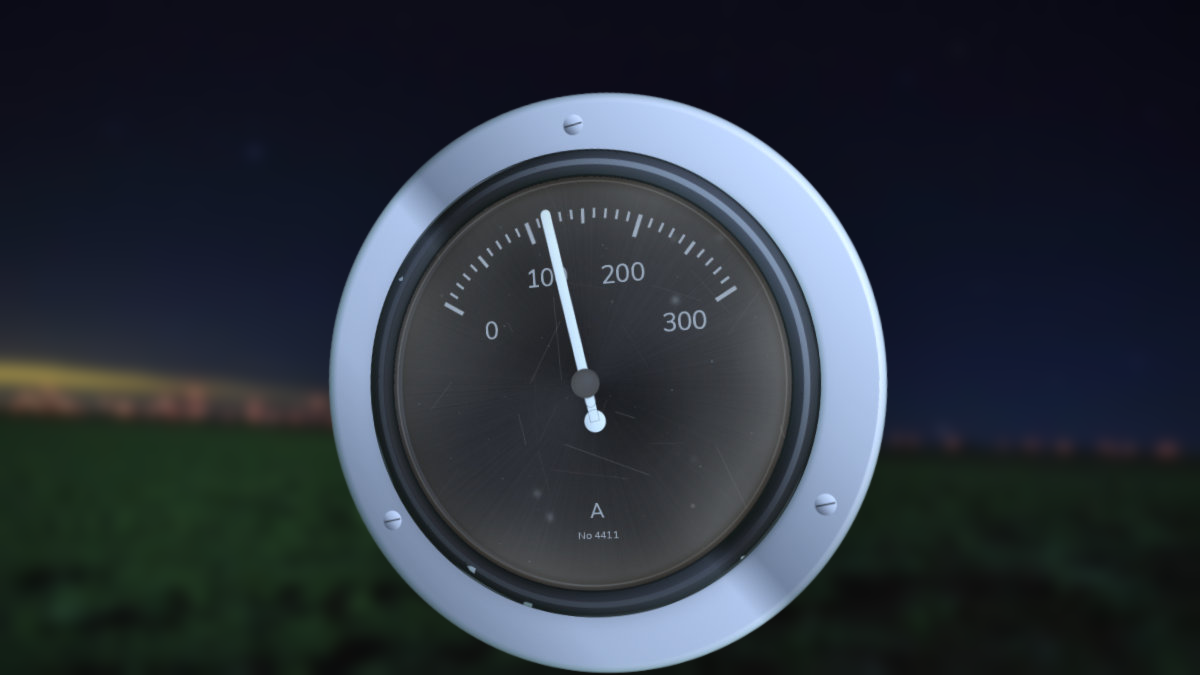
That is **120** A
